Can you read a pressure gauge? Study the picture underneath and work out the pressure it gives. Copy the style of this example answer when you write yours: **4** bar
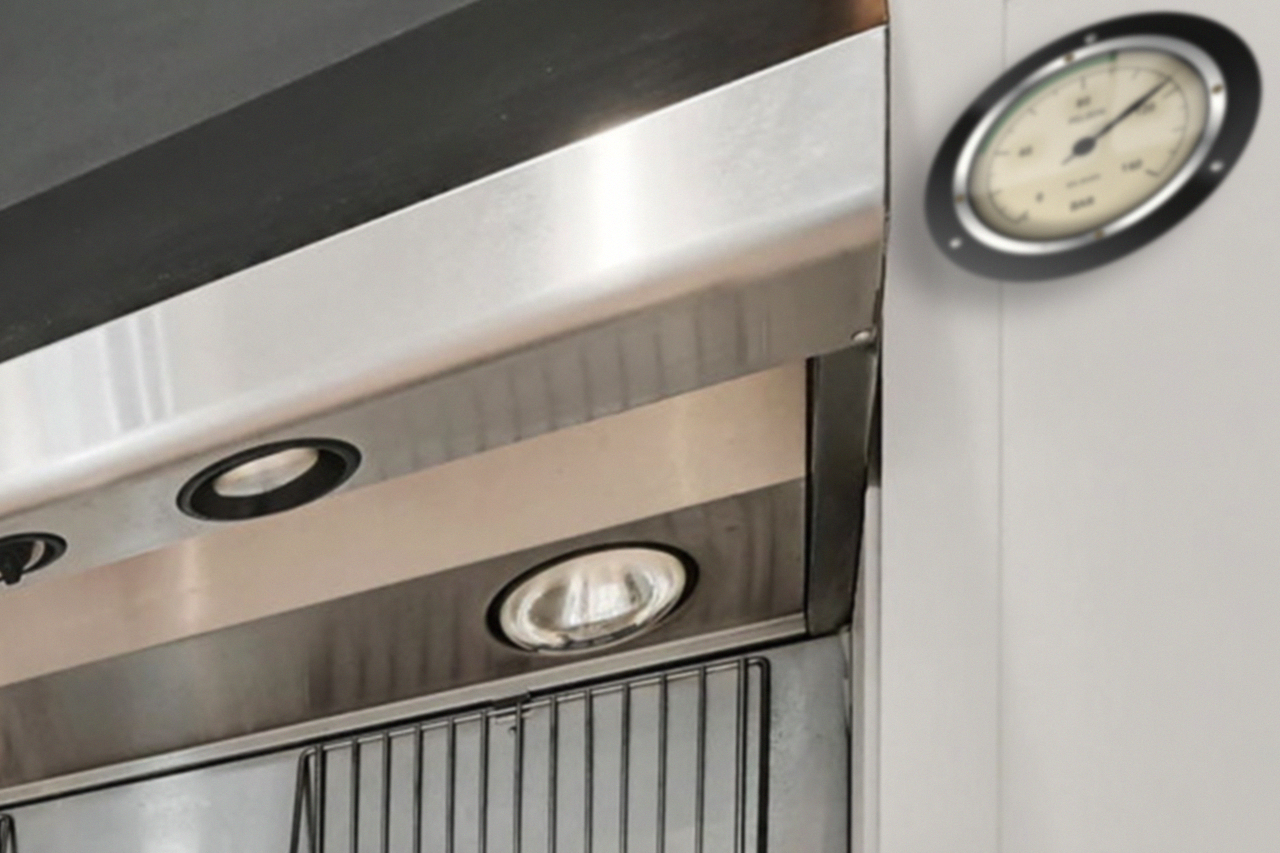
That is **115** bar
